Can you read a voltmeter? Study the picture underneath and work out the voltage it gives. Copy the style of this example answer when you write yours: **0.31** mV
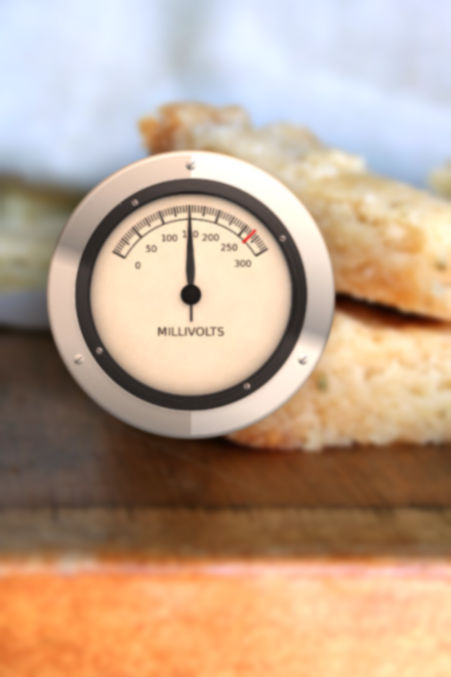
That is **150** mV
